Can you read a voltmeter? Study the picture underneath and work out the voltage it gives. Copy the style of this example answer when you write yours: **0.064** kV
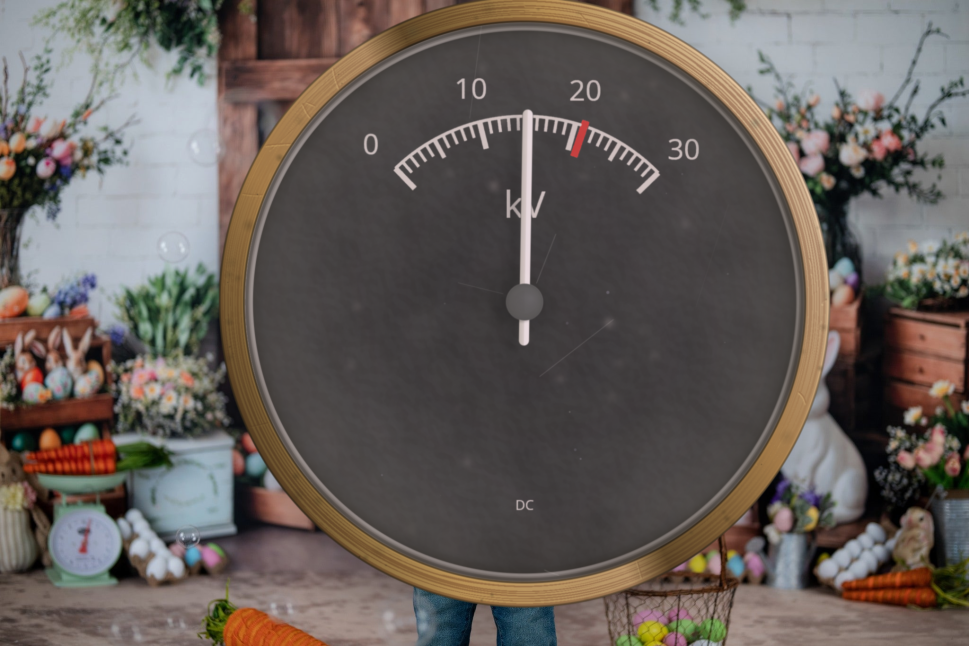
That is **15** kV
